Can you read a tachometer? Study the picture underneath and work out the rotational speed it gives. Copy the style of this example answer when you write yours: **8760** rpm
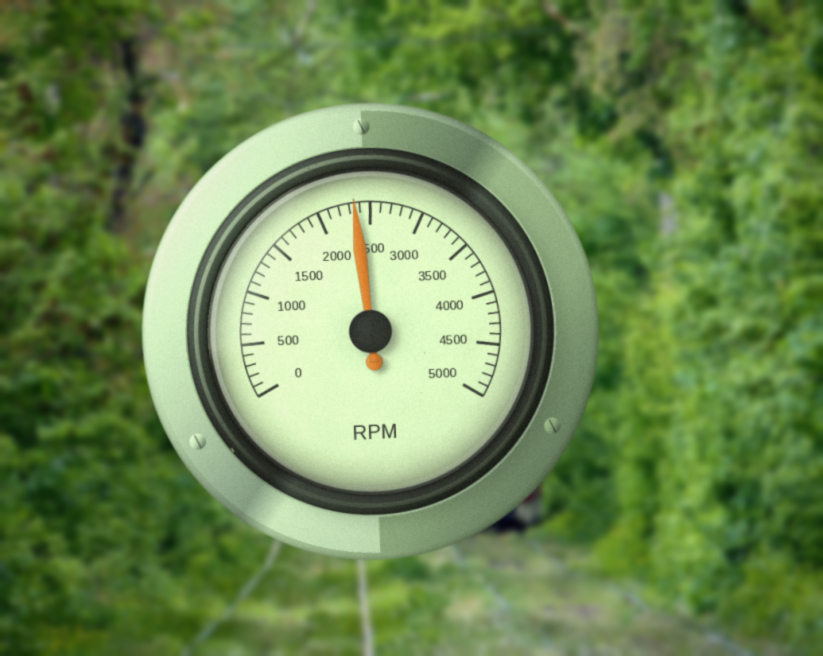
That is **2350** rpm
